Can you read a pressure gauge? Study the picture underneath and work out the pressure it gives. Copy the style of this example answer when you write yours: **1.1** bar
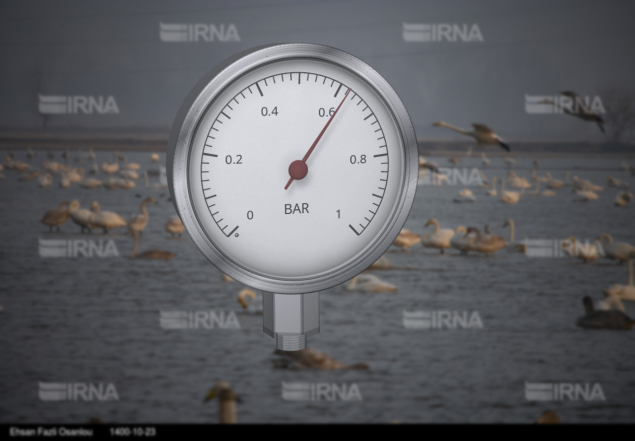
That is **0.62** bar
